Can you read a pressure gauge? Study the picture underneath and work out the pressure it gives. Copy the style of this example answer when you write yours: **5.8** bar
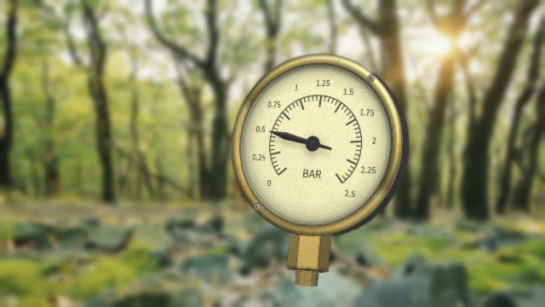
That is **0.5** bar
